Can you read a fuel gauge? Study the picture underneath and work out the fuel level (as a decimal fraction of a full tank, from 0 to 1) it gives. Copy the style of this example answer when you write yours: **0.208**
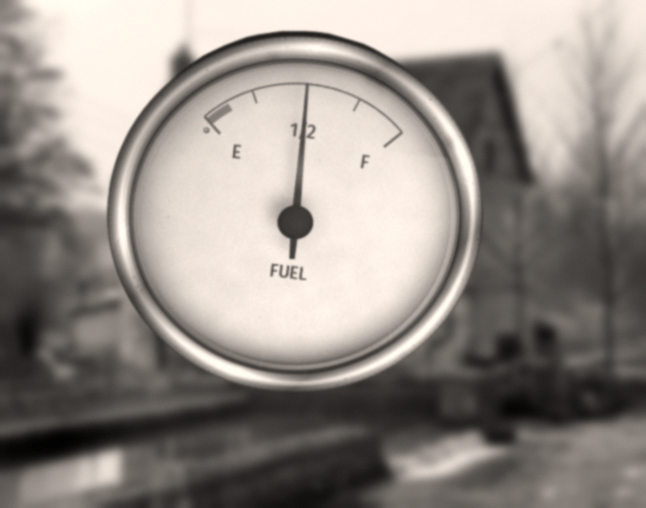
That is **0.5**
